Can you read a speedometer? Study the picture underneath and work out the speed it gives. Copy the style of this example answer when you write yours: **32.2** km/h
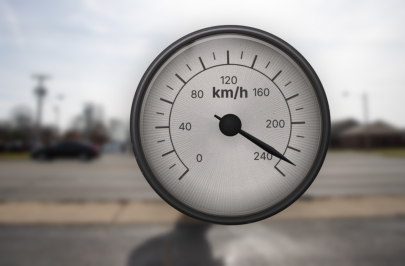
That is **230** km/h
